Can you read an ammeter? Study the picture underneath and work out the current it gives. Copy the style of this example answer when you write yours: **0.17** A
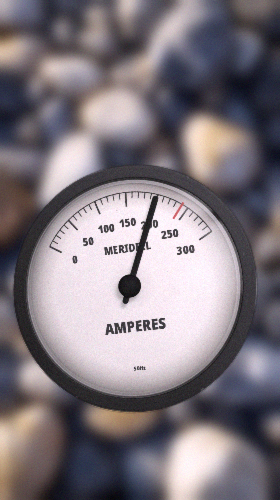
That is **200** A
